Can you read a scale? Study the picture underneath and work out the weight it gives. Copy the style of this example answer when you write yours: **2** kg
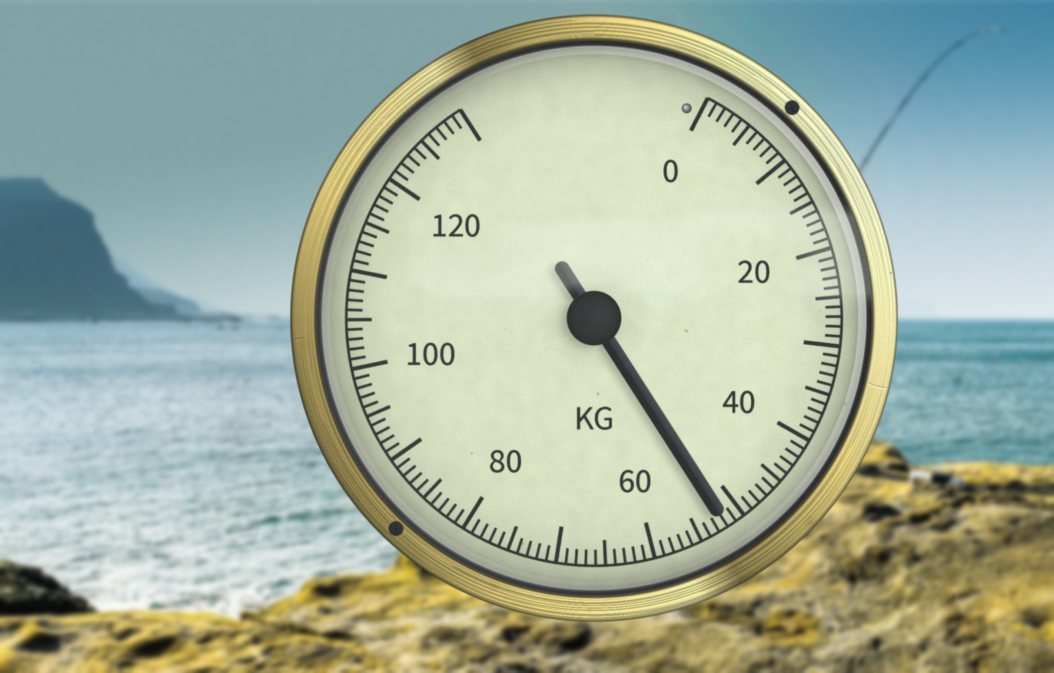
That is **52** kg
